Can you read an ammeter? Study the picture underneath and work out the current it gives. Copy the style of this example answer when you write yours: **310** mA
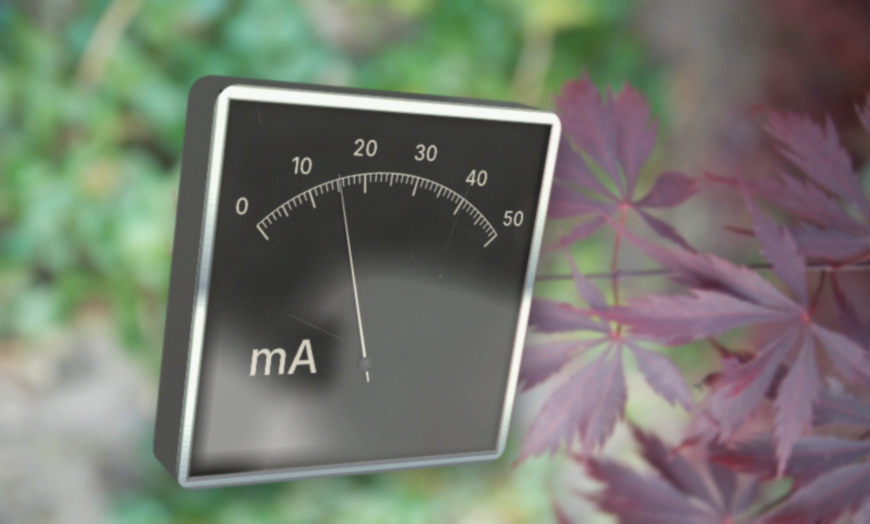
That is **15** mA
